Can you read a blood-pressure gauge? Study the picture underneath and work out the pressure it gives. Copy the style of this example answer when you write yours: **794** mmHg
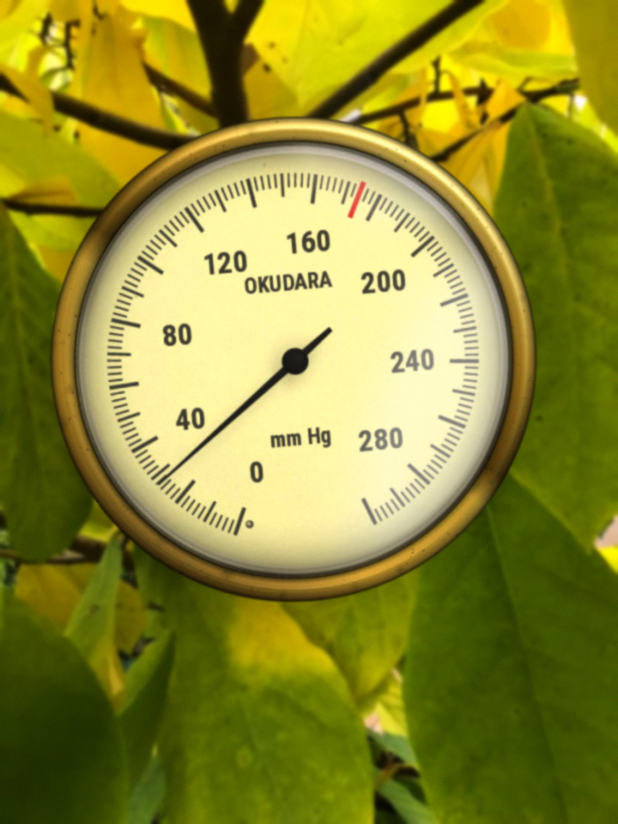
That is **28** mmHg
